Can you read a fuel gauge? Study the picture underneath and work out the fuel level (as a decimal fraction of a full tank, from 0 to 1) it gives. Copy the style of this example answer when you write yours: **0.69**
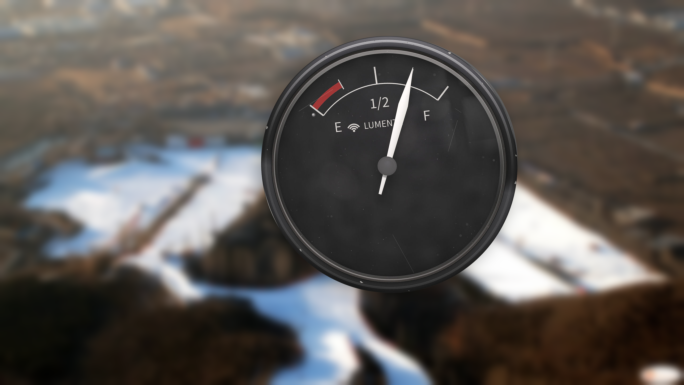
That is **0.75**
